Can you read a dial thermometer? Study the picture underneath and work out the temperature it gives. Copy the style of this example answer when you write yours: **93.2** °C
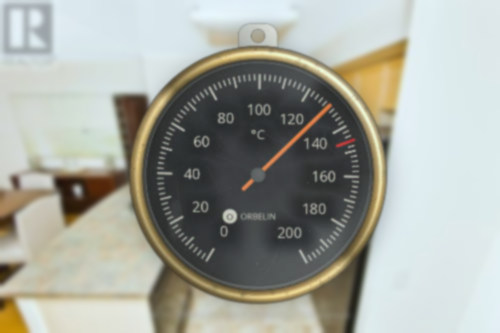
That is **130** °C
